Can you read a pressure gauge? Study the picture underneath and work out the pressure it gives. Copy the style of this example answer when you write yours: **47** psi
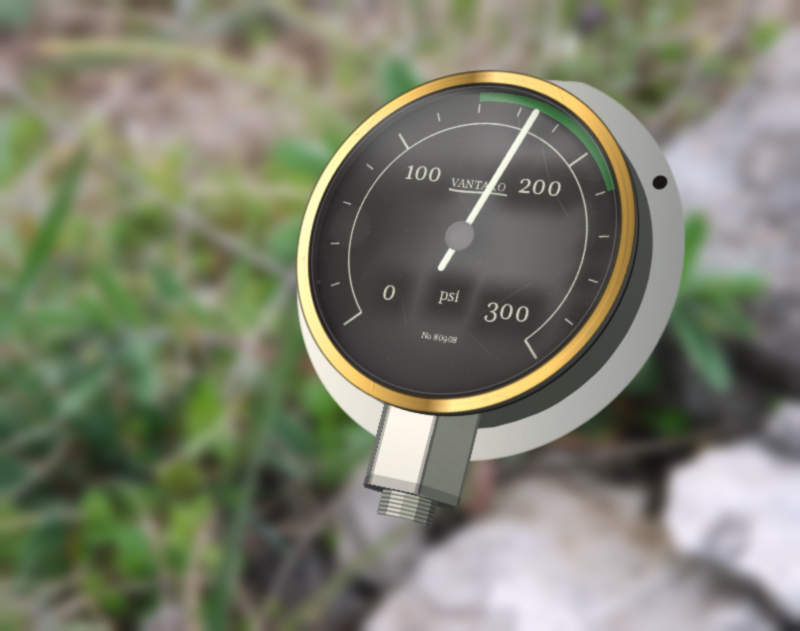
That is **170** psi
